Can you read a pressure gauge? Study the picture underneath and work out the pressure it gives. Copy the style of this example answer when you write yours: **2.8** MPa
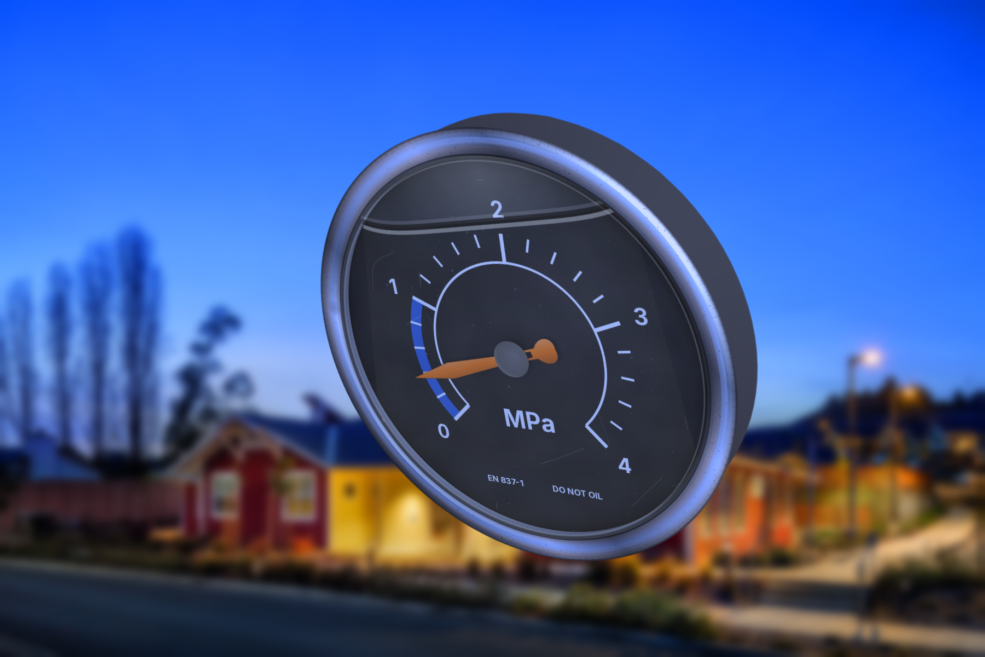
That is **0.4** MPa
